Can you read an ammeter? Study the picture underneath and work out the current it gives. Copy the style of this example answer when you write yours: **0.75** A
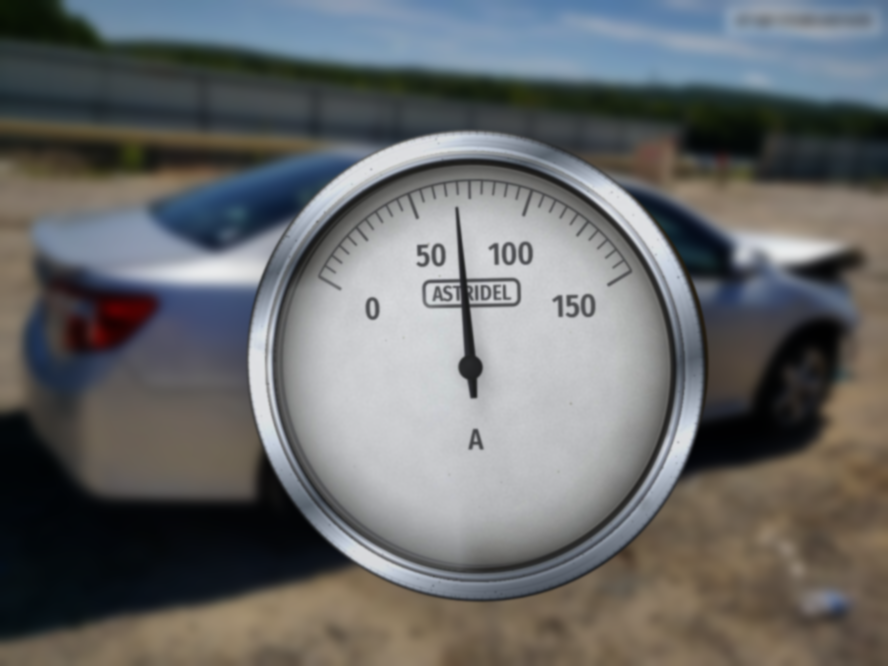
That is **70** A
